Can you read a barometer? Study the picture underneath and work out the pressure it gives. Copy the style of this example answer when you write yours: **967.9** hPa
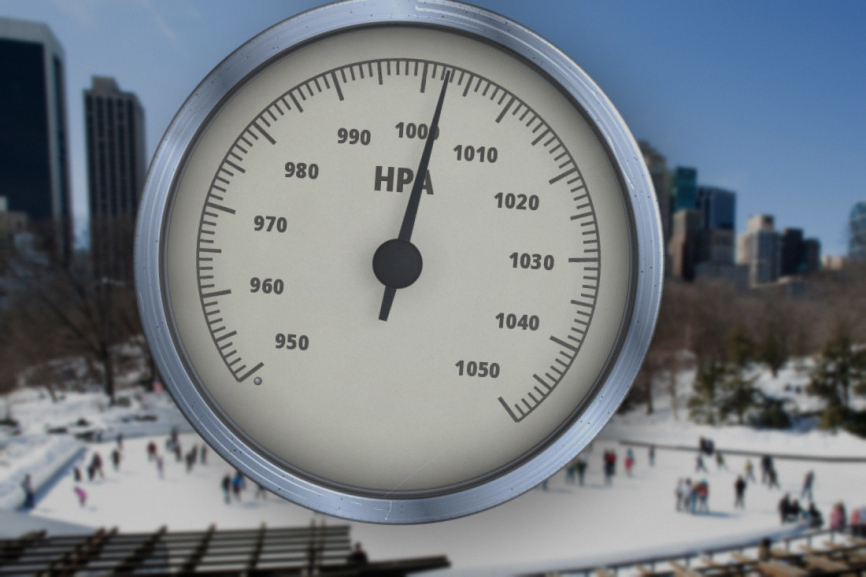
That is **1002.5** hPa
